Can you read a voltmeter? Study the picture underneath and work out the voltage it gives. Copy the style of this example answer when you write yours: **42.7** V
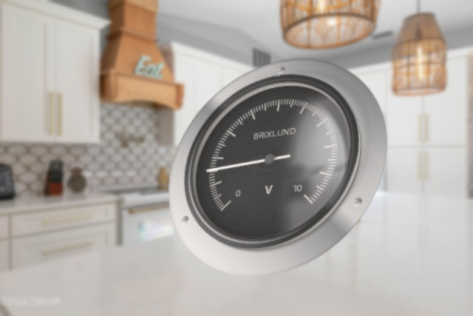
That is **1.5** V
